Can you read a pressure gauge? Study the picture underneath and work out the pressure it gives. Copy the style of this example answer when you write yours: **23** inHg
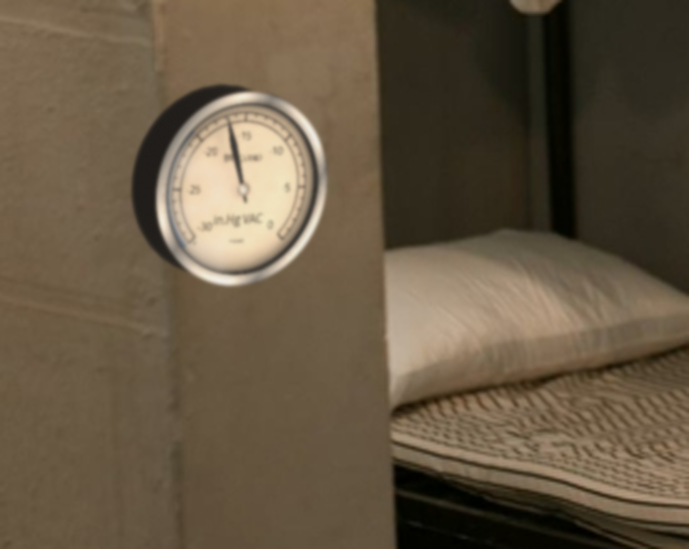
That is **-17** inHg
